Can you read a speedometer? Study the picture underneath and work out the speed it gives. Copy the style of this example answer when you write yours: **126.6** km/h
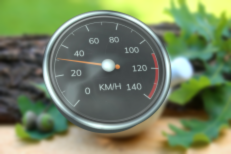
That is **30** km/h
